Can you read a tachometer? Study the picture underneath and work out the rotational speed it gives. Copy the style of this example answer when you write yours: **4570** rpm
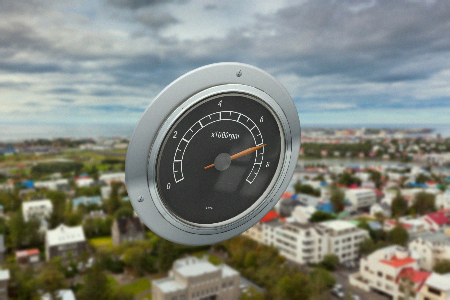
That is **7000** rpm
